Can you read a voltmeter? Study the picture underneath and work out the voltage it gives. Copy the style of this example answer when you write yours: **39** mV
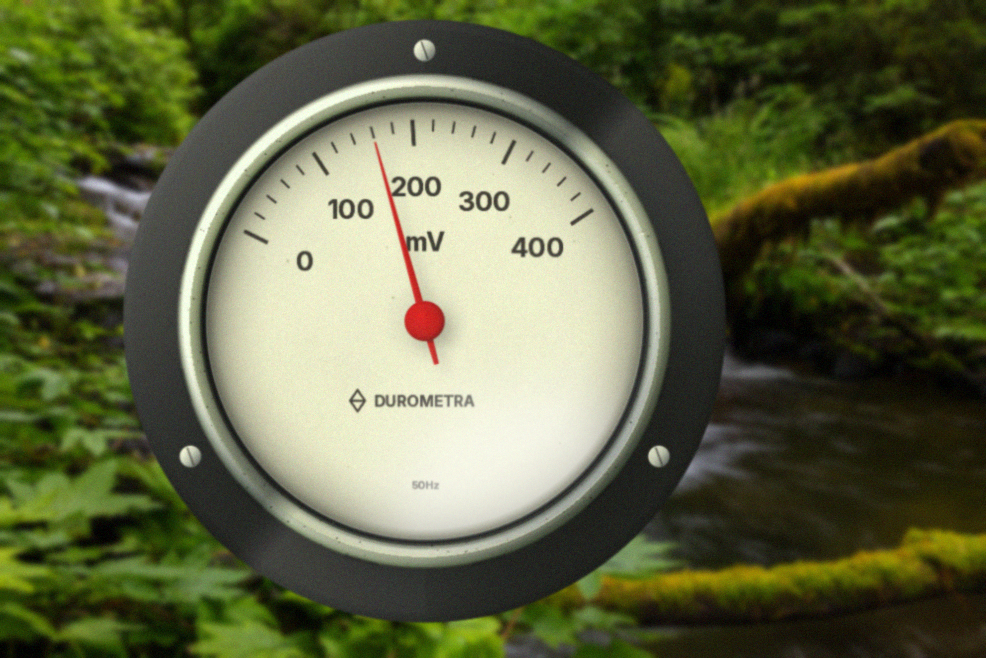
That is **160** mV
